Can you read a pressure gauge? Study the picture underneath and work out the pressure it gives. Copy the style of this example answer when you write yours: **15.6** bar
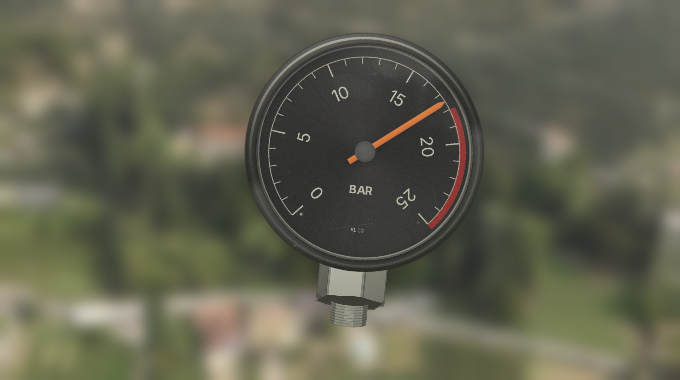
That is **17.5** bar
